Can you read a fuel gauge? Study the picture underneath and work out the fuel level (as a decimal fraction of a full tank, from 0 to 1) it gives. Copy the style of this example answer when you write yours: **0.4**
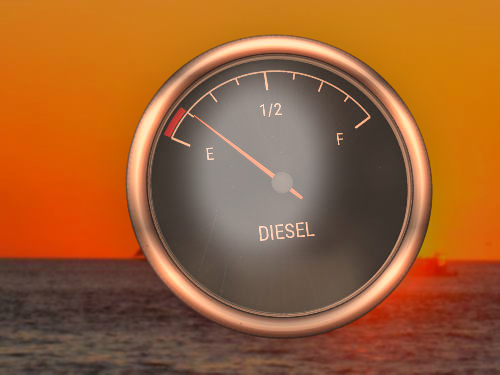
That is **0.125**
